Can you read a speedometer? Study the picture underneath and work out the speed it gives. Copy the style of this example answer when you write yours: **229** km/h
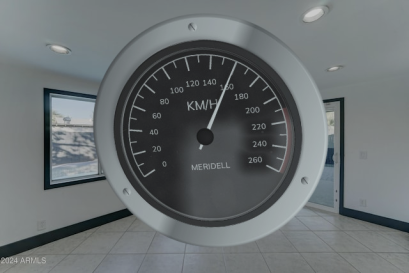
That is **160** km/h
